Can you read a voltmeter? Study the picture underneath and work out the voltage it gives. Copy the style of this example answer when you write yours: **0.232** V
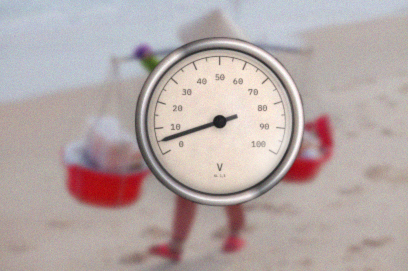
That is **5** V
